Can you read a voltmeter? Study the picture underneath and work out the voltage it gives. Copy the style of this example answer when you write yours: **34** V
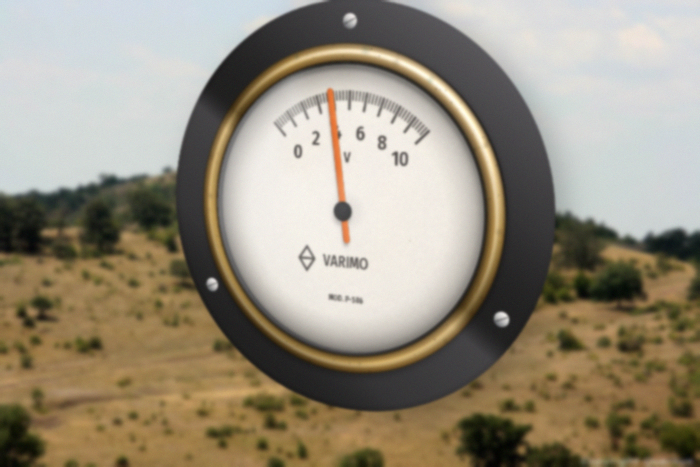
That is **4** V
